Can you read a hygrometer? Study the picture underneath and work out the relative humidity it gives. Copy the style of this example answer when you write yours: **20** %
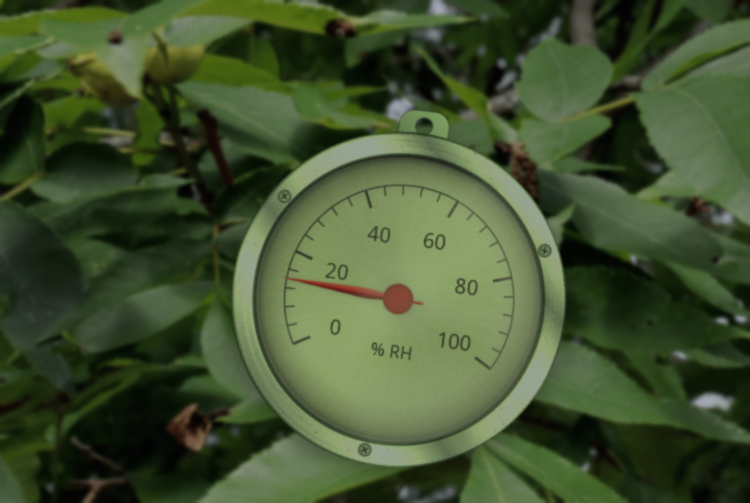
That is **14** %
